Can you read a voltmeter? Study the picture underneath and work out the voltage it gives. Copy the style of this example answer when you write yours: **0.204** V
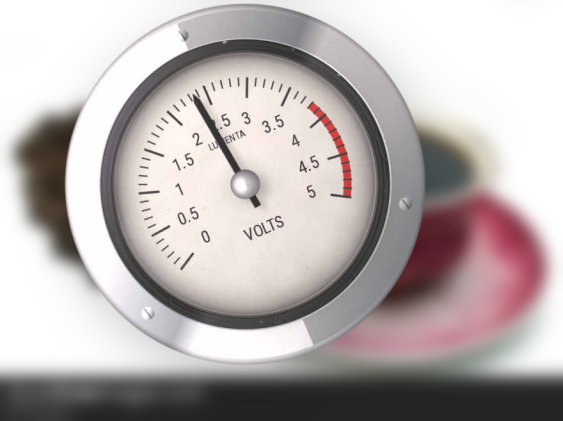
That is **2.35** V
